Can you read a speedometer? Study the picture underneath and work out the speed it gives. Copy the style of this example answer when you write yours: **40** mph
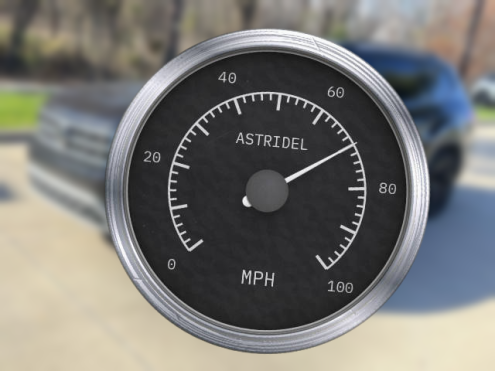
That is **70** mph
